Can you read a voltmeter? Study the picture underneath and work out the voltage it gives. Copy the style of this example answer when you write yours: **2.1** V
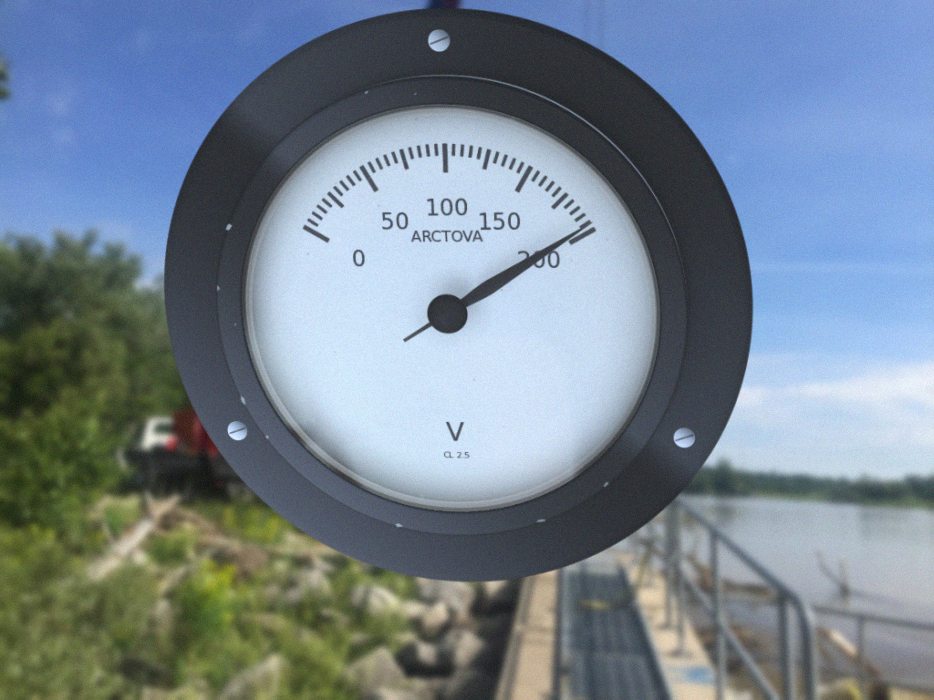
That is **195** V
